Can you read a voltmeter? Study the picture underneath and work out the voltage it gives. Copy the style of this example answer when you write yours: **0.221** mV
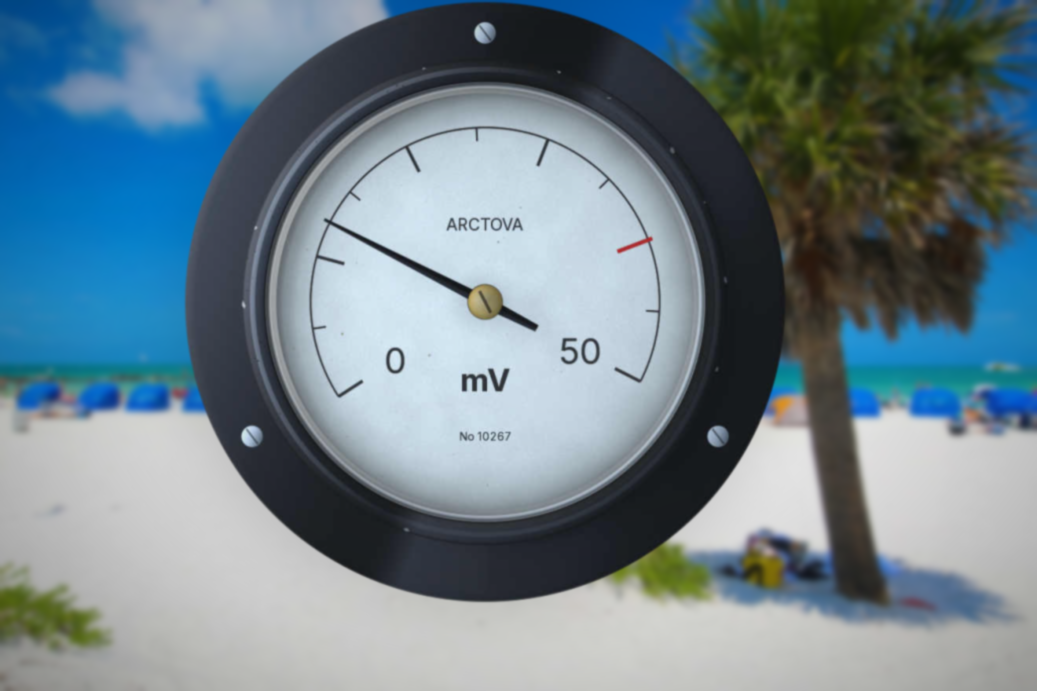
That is **12.5** mV
